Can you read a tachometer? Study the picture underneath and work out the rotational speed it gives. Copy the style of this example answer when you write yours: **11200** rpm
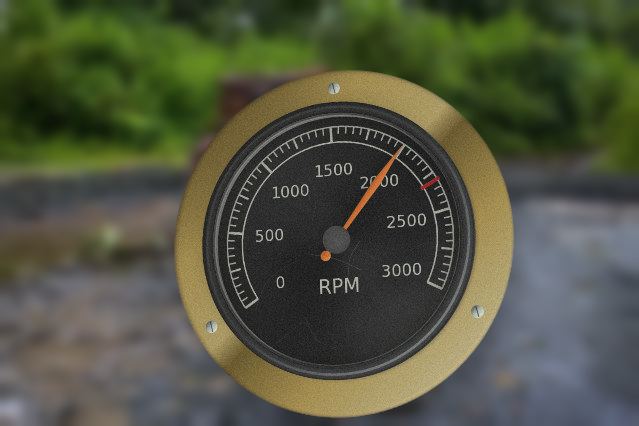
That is **2000** rpm
